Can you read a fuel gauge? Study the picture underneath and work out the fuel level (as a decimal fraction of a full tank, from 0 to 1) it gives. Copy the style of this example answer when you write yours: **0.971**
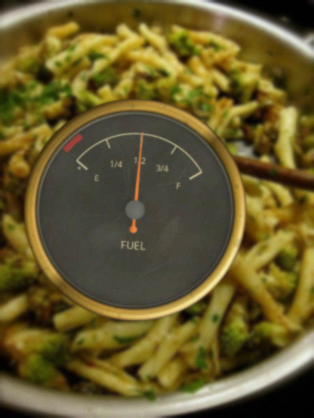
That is **0.5**
